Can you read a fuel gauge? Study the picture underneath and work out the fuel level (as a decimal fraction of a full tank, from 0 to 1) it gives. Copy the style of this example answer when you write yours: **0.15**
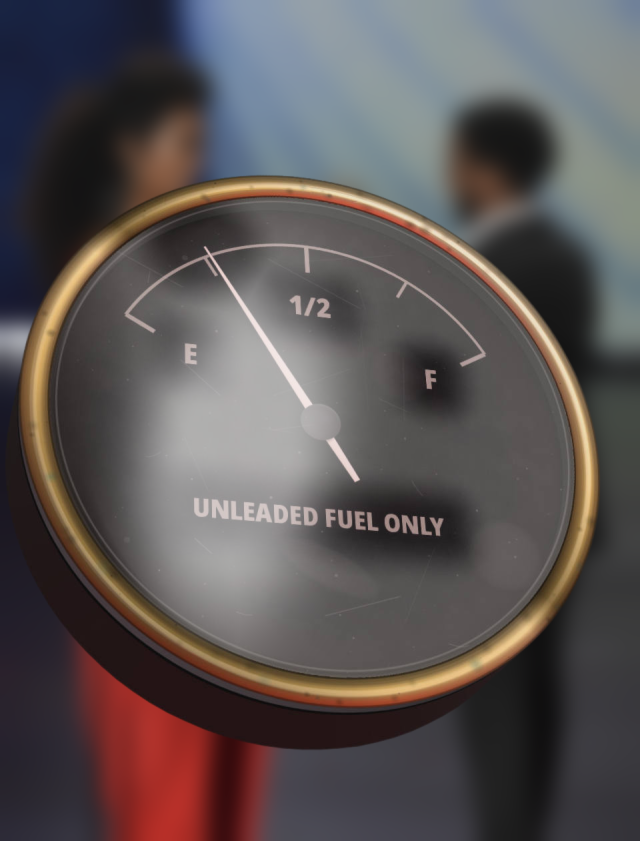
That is **0.25**
